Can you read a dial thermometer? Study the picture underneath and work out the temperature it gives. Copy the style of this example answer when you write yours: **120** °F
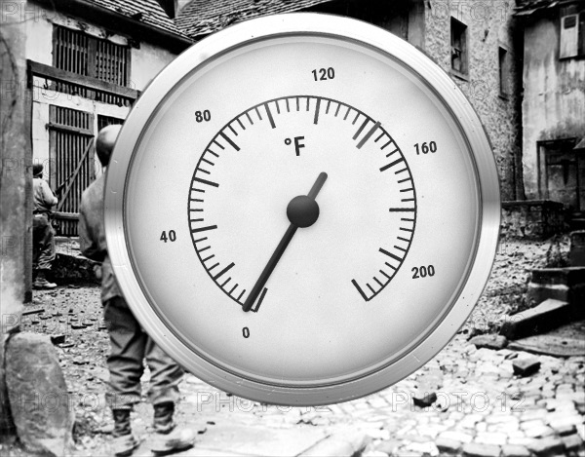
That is **4** °F
